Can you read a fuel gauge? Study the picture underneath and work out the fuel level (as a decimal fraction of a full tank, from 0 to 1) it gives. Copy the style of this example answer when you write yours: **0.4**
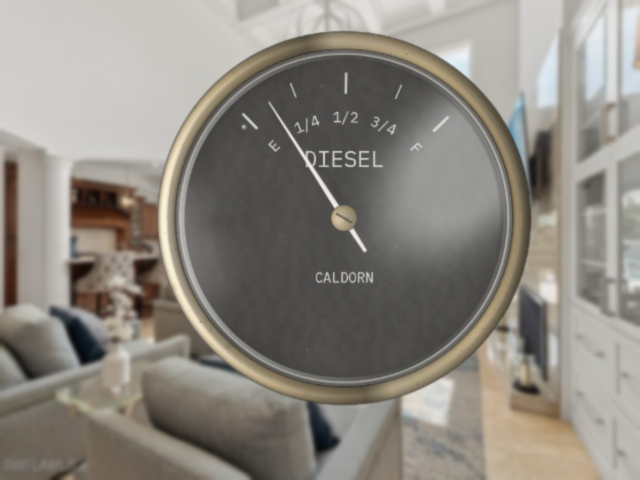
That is **0.125**
